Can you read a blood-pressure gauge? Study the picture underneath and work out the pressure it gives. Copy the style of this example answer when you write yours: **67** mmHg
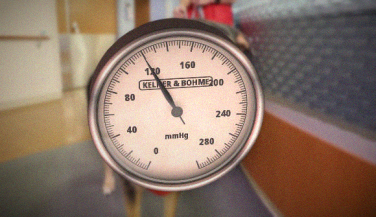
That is **120** mmHg
